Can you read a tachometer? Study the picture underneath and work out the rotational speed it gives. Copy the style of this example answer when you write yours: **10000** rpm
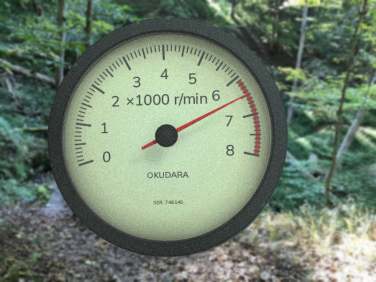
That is **6500** rpm
